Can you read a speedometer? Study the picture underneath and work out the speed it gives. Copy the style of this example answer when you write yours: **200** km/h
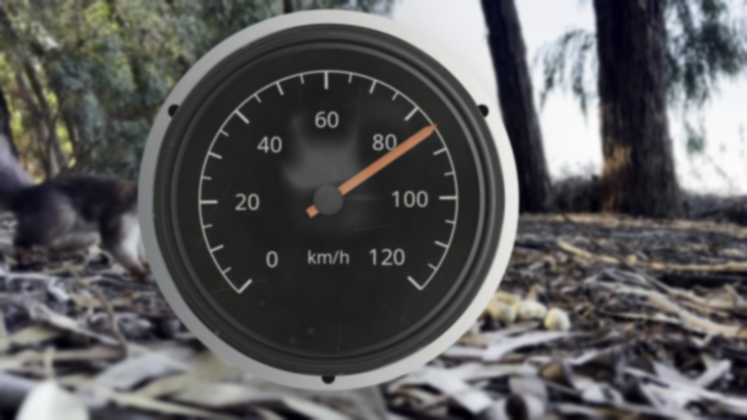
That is **85** km/h
